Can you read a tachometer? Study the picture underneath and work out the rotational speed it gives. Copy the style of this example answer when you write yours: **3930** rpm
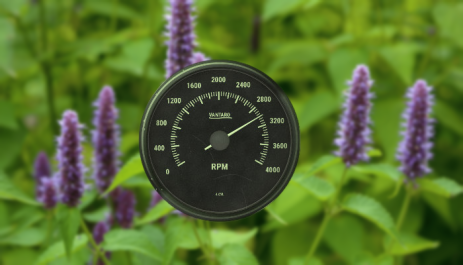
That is **3000** rpm
